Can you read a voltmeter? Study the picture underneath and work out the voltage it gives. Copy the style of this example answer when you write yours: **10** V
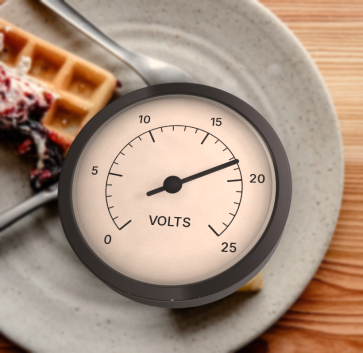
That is **18.5** V
